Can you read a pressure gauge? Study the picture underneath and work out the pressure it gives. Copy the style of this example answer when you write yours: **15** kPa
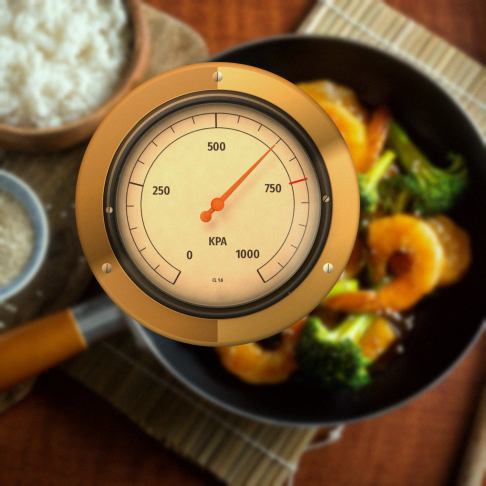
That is **650** kPa
